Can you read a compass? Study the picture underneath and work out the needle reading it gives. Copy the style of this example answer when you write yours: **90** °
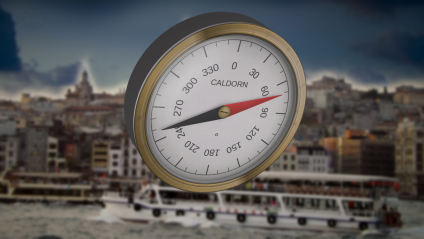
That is **70** °
